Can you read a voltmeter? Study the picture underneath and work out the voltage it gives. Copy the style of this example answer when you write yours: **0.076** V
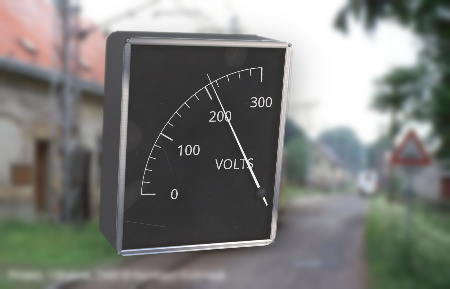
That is **210** V
